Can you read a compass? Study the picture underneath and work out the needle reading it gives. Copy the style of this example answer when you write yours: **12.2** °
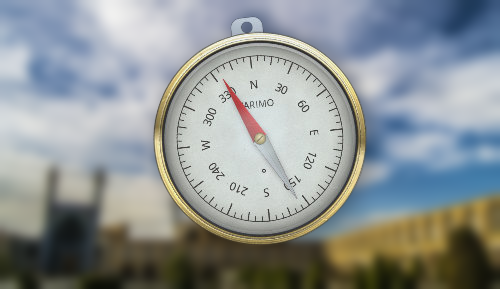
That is **335** °
